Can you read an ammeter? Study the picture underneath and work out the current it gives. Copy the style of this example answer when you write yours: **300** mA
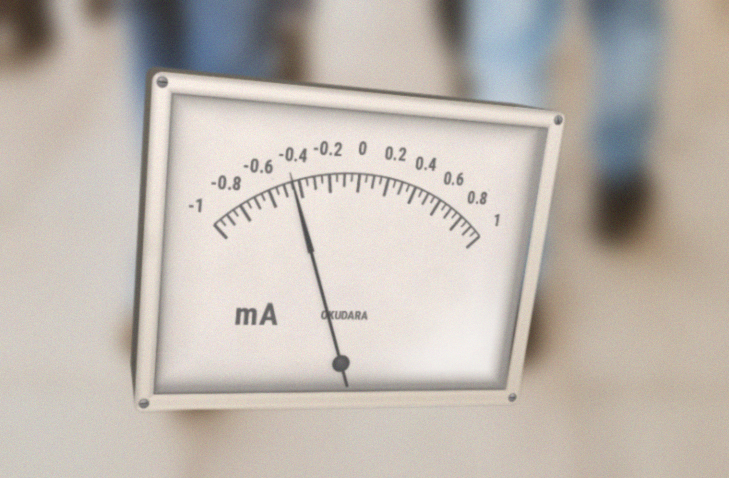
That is **-0.45** mA
